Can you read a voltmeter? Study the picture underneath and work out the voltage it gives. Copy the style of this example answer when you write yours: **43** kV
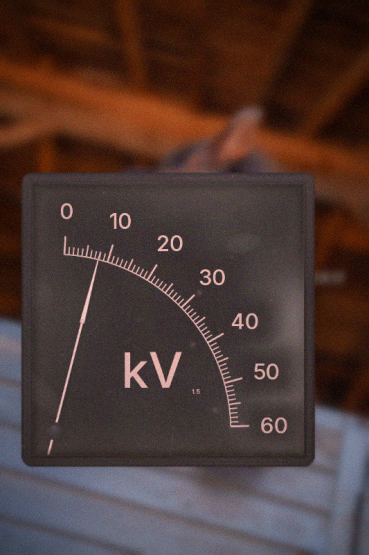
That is **8** kV
